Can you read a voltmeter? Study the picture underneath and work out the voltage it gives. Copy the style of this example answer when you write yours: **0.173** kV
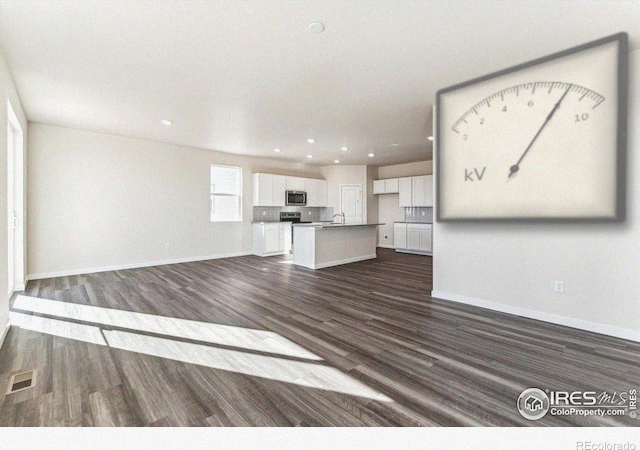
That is **8** kV
